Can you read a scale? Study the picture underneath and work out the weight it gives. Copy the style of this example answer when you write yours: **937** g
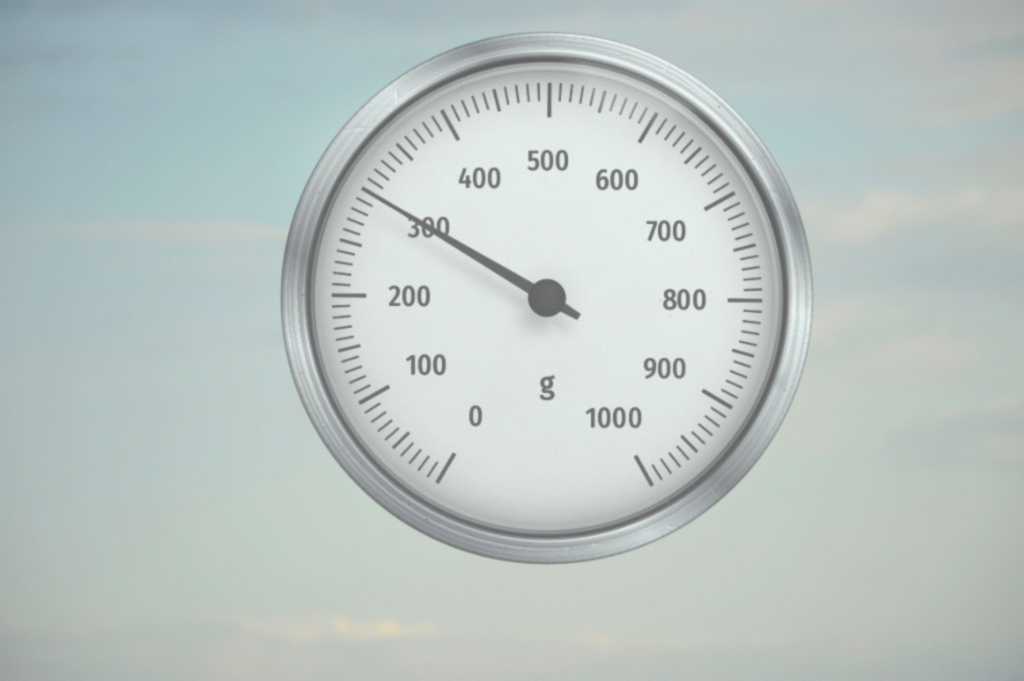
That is **300** g
